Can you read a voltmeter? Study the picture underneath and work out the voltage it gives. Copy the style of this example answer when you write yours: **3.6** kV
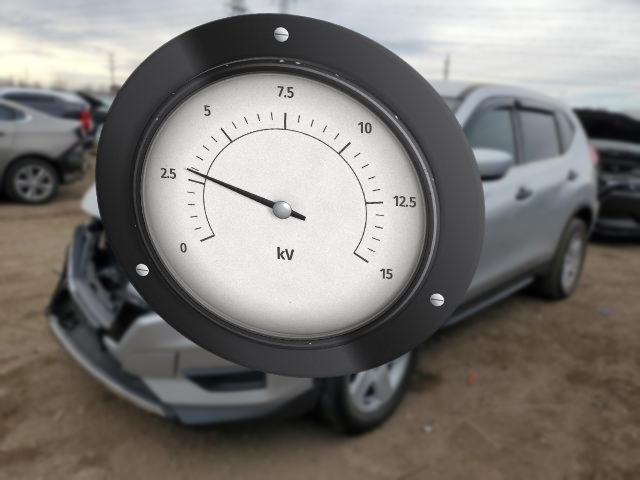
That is **3** kV
